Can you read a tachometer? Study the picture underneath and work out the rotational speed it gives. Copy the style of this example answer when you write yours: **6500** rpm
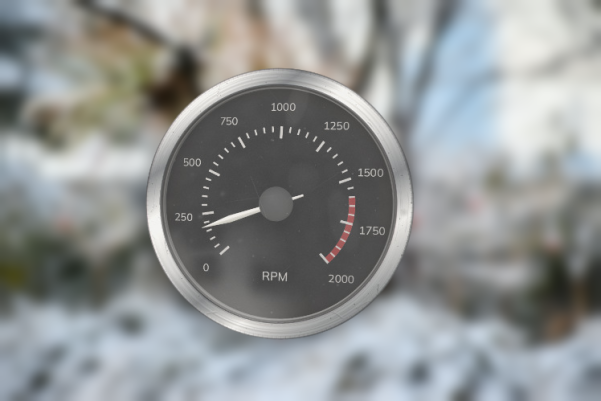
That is **175** rpm
